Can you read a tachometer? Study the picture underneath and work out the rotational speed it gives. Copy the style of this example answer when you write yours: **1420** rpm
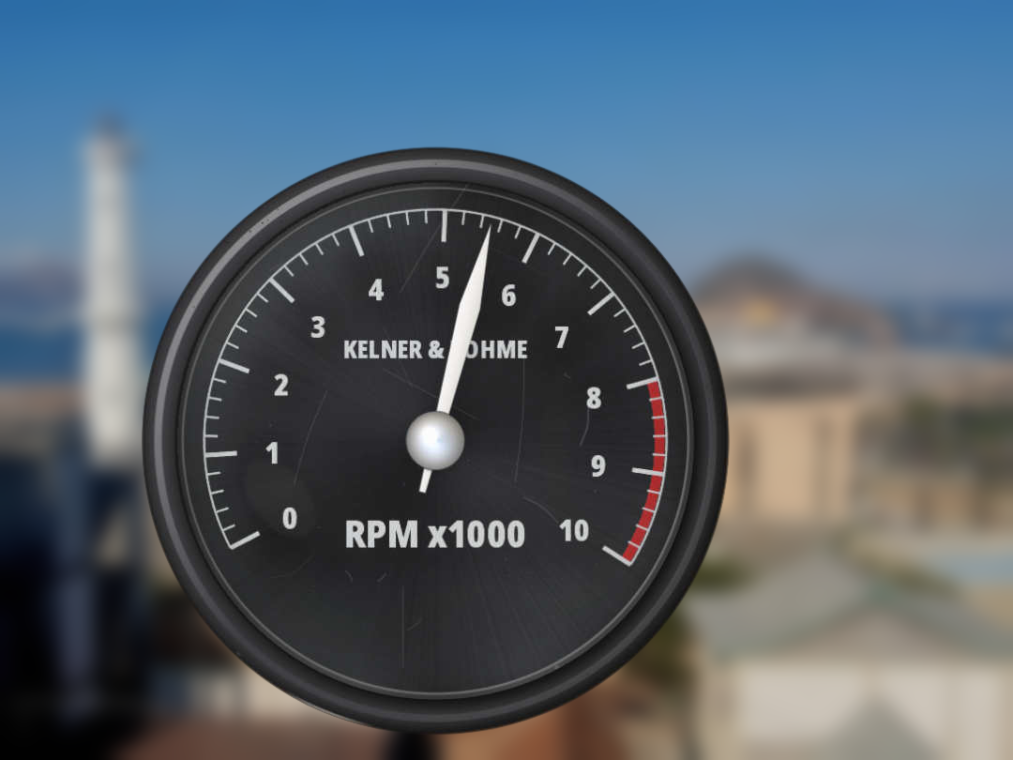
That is **5500** rpm
